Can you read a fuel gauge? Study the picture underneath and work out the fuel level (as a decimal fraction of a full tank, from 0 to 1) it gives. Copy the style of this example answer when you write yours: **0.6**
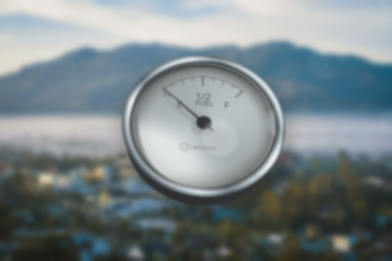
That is **0**
